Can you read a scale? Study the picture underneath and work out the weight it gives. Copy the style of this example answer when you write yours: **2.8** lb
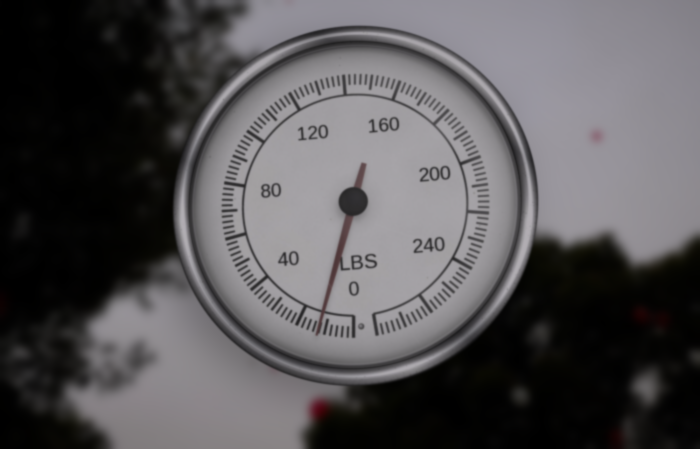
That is **12** lb
